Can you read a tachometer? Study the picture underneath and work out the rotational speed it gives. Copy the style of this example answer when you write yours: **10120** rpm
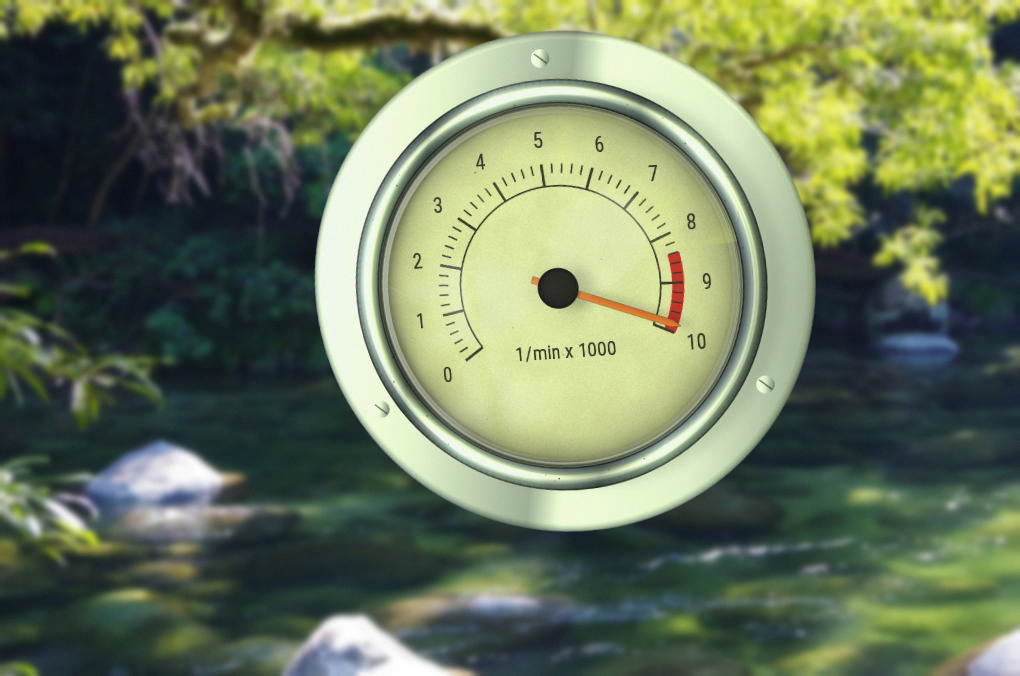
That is **9800** rpm
